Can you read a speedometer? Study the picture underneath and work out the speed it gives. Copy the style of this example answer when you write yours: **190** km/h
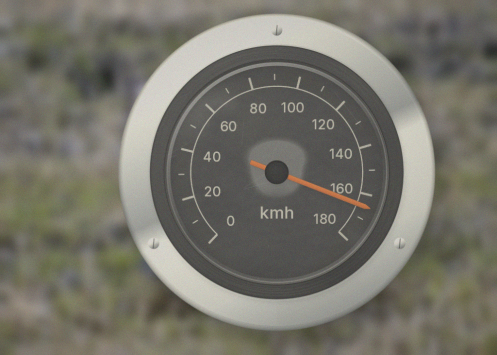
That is **165** km/h
